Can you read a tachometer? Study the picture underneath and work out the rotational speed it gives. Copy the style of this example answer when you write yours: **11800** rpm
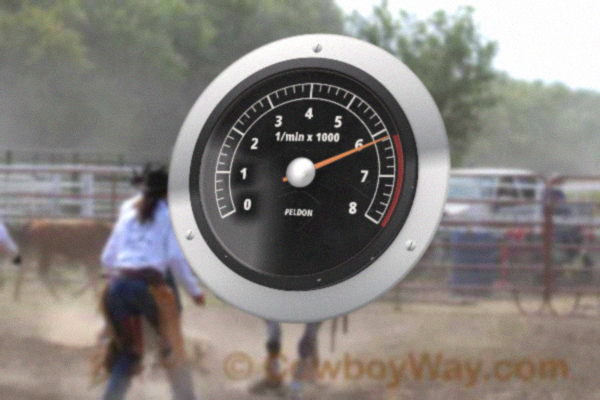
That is **6200** rpm
